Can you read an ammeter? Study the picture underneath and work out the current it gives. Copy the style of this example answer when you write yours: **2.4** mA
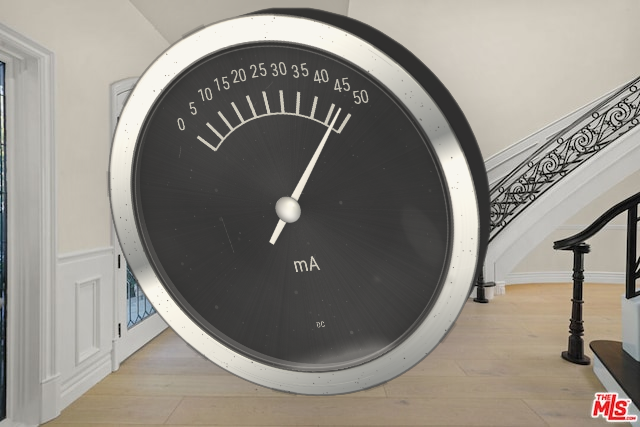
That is **47.5** mA
